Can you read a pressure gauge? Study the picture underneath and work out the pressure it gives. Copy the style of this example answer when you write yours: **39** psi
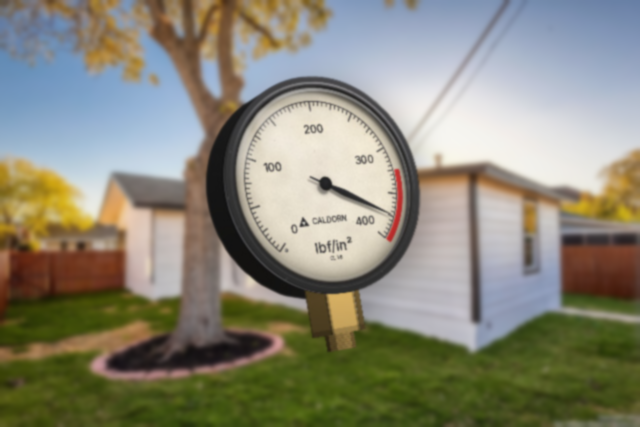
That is **375** psi
